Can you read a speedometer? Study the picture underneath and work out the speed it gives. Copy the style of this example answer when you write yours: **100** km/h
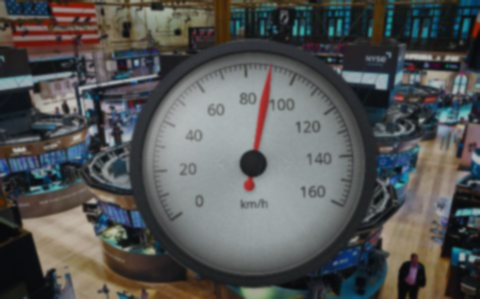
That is **90** km/h
